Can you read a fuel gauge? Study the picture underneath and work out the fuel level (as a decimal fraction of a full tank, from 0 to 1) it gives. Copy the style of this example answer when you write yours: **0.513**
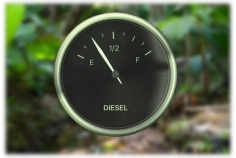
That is **0.25**
